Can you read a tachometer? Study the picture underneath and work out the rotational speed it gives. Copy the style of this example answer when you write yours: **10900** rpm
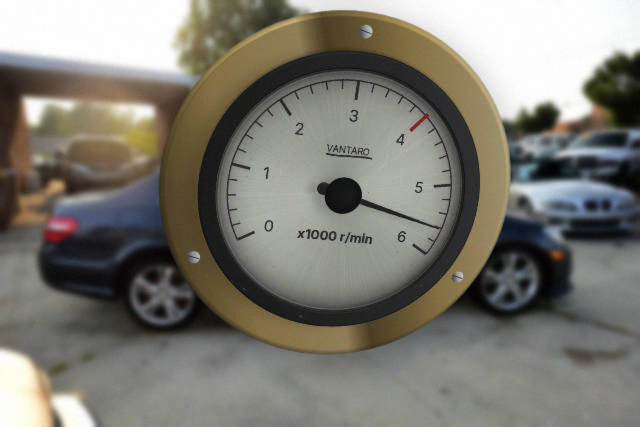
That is **5600** rpm
